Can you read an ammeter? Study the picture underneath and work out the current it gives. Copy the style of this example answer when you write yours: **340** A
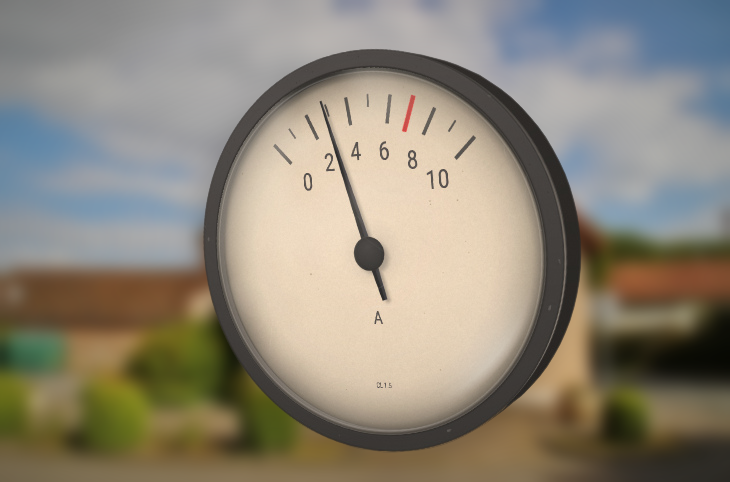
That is **3** A
